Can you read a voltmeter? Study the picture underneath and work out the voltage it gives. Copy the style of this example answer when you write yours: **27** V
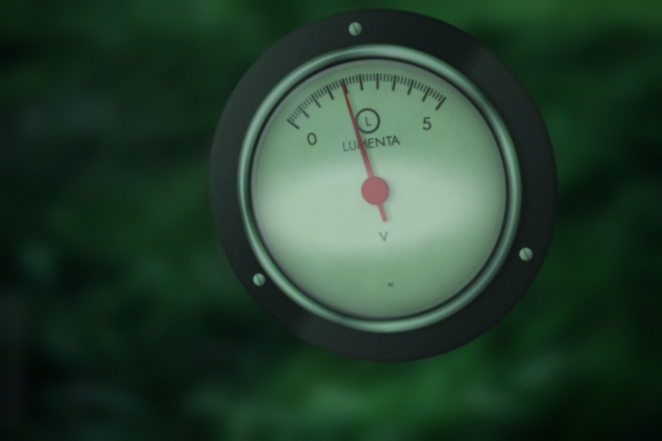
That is **2** V
